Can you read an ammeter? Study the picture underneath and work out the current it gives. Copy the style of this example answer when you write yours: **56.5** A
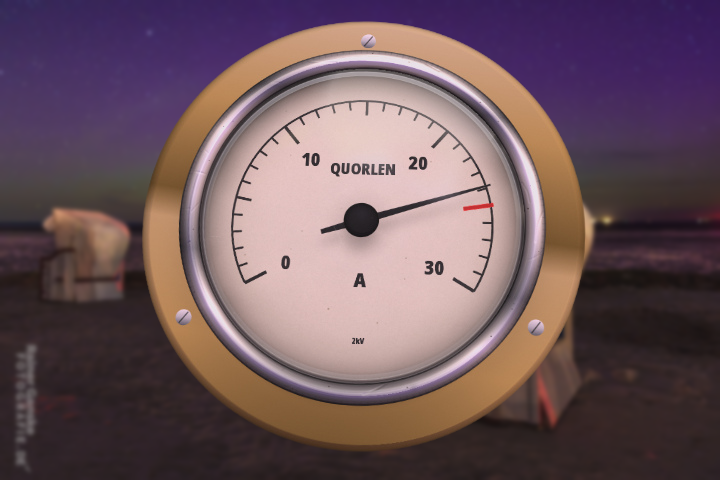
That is **24** A
